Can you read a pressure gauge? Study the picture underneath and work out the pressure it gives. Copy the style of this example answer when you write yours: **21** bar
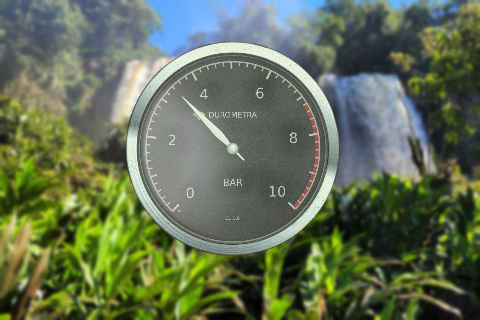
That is **3.4** bar
